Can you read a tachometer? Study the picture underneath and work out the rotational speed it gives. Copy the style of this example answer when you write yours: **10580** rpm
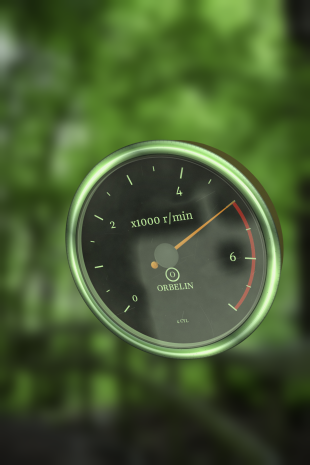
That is **5000** rpm
